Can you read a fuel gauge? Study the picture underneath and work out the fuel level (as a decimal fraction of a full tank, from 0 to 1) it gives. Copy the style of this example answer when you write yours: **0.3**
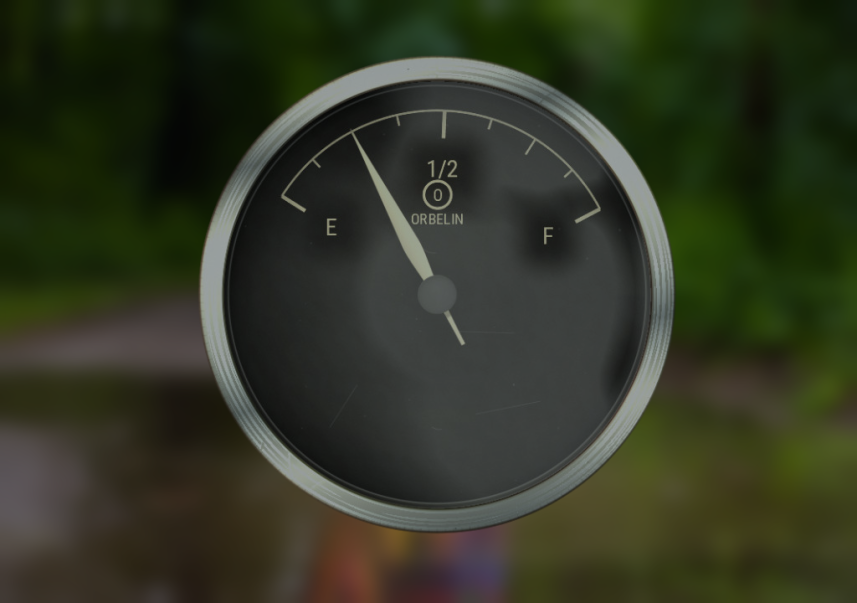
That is **0.25**
